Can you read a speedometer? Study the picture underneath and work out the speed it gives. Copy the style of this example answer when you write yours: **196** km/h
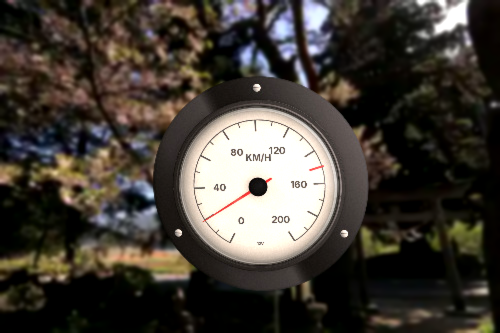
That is **20** km/h
